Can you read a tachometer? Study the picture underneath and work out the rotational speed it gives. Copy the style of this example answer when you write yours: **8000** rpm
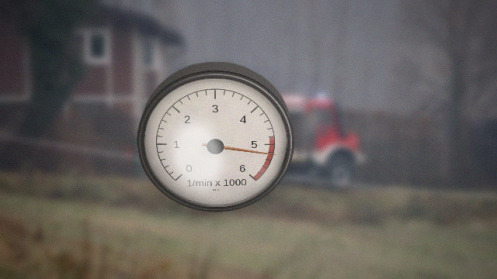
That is **5200** rpm
